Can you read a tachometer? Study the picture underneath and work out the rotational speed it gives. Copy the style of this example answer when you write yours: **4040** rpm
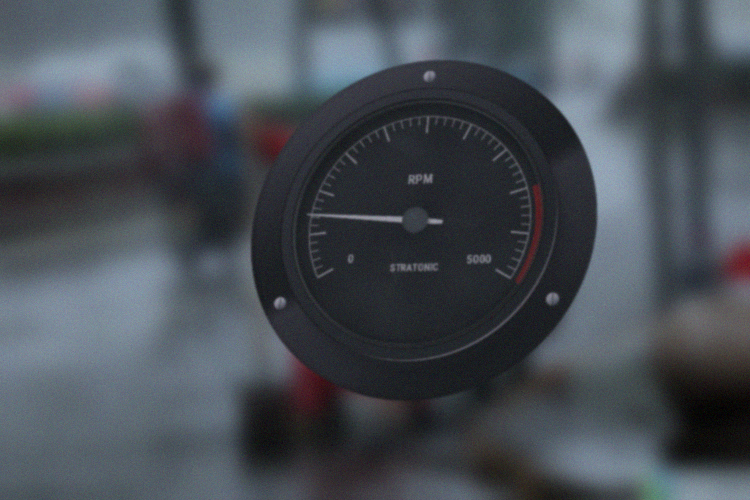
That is **700** rpm
